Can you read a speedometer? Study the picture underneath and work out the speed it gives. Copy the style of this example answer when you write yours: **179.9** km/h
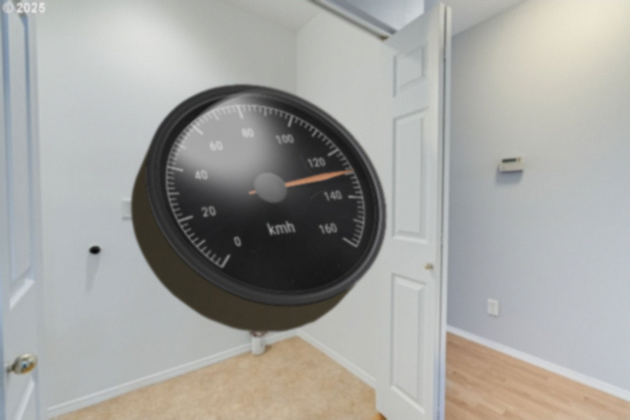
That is **130** km/h
